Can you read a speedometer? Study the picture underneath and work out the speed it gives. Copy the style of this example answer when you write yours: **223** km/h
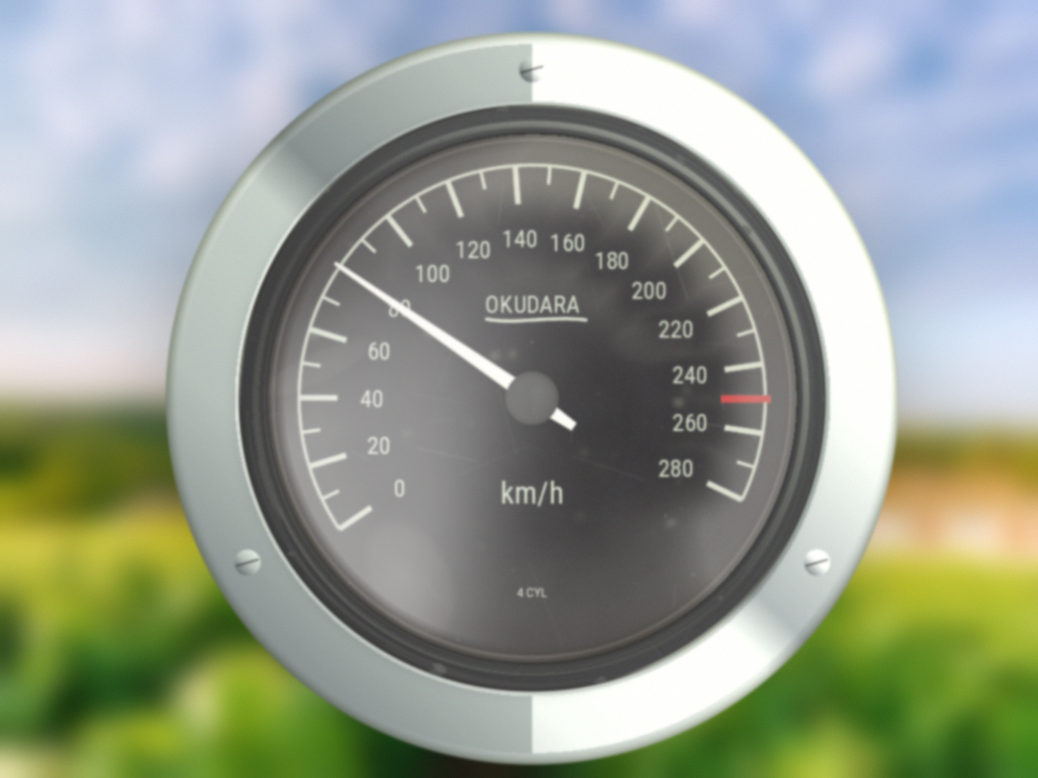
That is **80** km/h
